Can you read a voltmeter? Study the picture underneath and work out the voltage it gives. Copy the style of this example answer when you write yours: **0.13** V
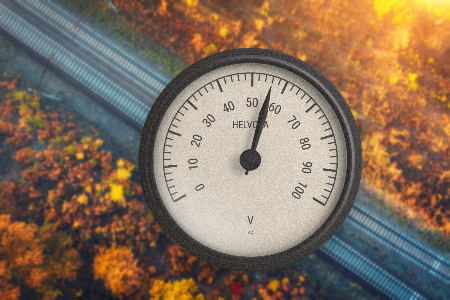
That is **56** V
